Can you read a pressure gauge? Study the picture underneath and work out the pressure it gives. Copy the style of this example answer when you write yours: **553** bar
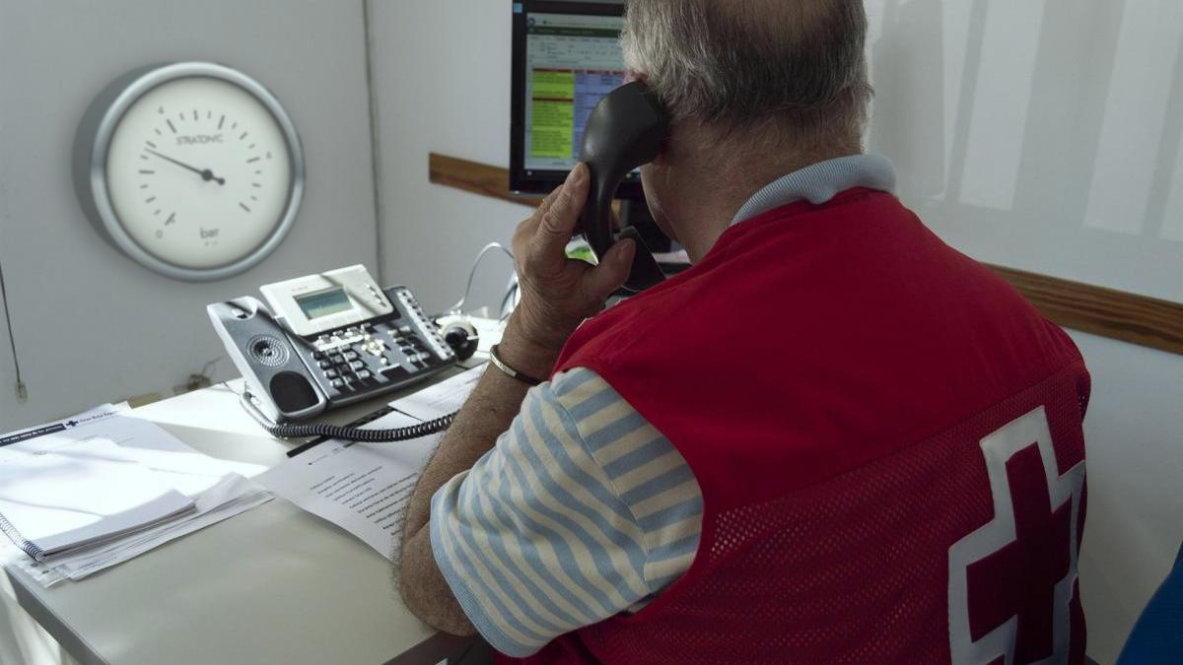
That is **2.75** bar
